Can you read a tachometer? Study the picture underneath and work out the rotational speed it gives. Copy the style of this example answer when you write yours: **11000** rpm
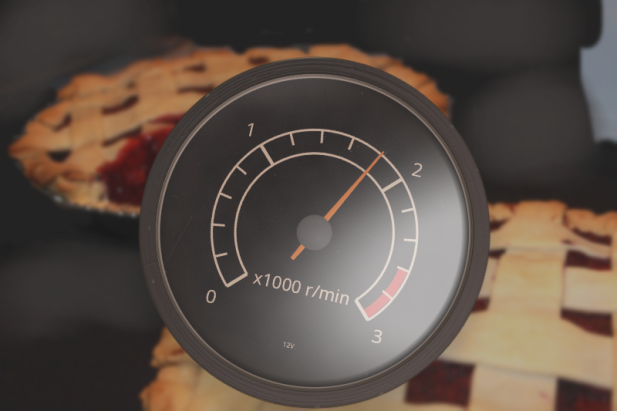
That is **1800** rpm
